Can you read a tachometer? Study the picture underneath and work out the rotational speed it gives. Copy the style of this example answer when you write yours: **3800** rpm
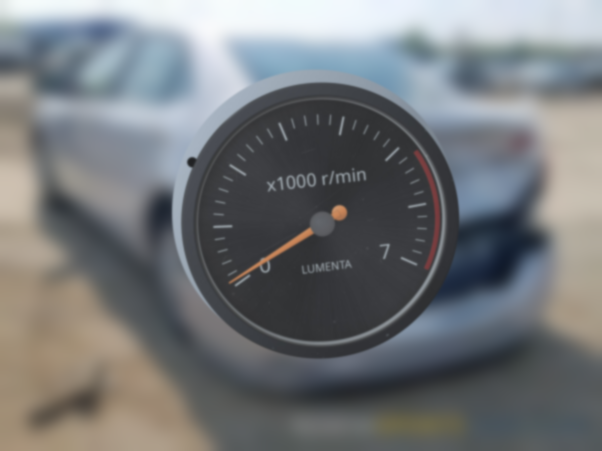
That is **100** rpm
